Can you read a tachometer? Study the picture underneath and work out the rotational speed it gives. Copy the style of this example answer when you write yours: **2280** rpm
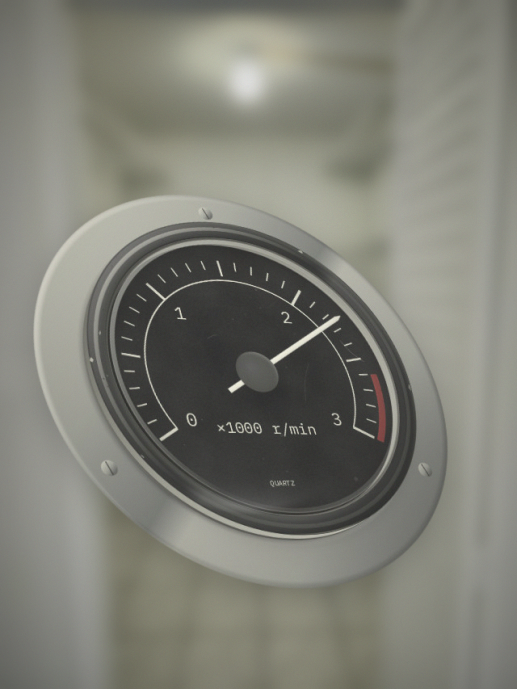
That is **2250** rpm
